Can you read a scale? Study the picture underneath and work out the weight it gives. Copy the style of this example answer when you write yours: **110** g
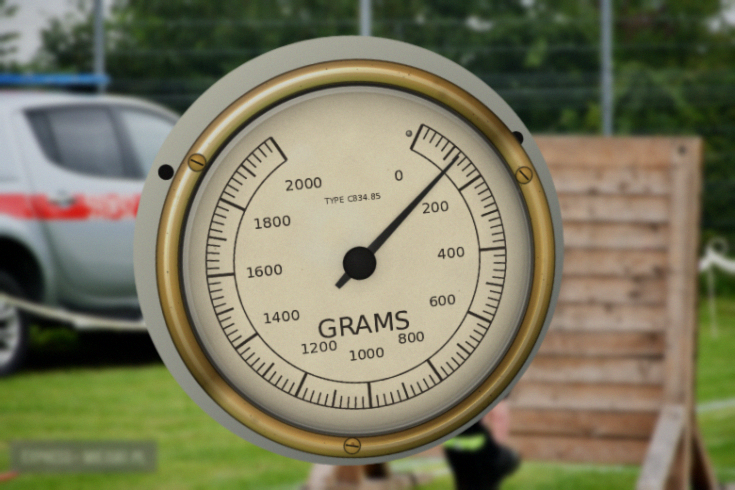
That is **120** g
